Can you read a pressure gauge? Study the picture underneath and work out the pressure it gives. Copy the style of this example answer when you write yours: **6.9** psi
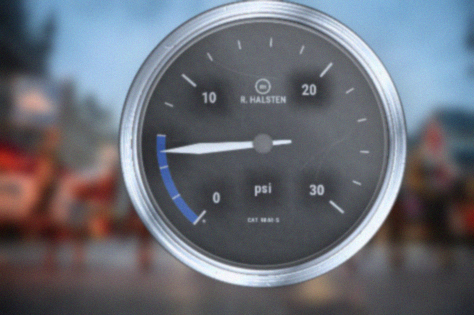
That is **5** psi
